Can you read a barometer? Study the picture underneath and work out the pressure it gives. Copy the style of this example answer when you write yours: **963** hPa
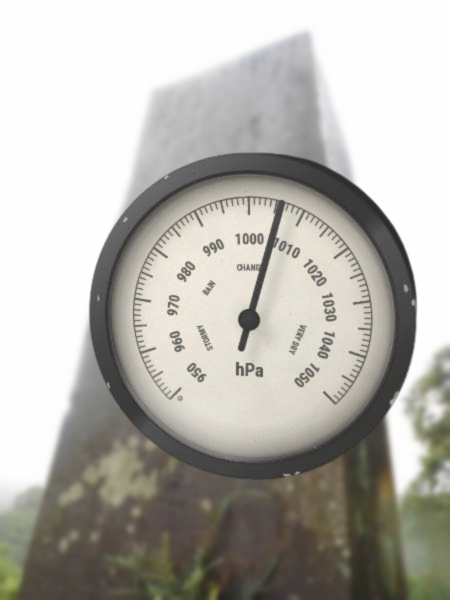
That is **1006** hPa
